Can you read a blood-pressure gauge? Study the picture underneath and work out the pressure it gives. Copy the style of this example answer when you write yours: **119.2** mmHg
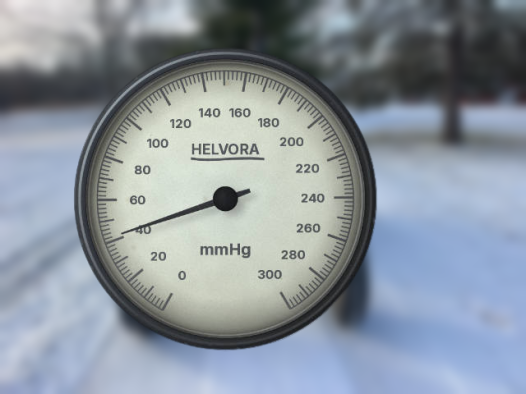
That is **42** mmHg
